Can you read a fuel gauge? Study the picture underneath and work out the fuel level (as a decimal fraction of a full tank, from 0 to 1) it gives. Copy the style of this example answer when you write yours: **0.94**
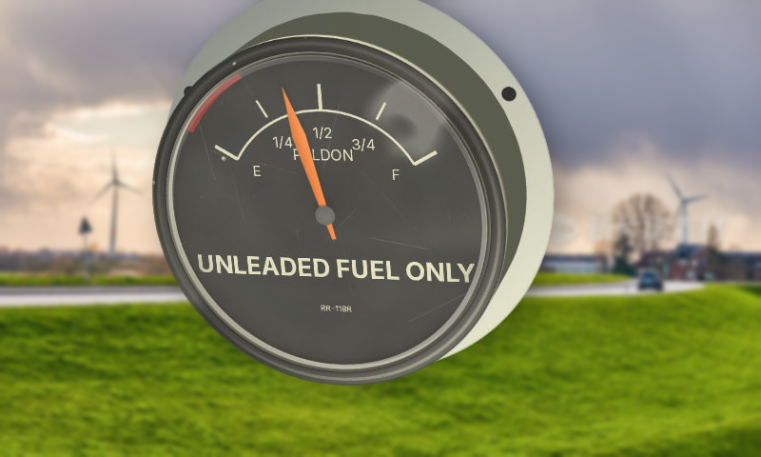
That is **0.375**
